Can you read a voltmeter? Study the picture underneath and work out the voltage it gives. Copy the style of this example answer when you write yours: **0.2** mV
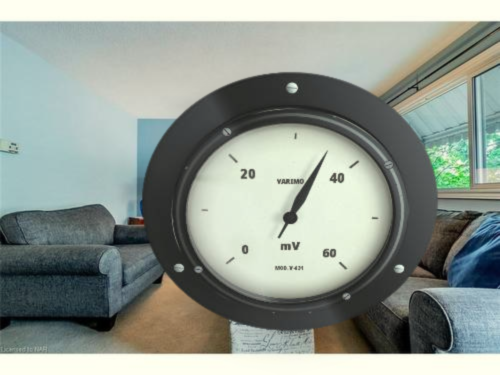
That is **35** mV
